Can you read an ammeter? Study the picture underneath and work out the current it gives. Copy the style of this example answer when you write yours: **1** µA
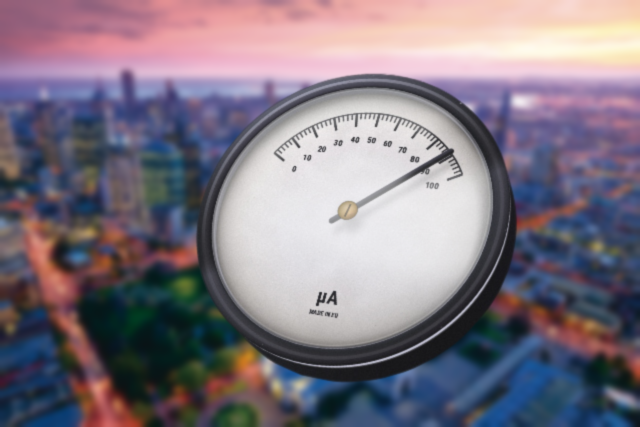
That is **90** µA
